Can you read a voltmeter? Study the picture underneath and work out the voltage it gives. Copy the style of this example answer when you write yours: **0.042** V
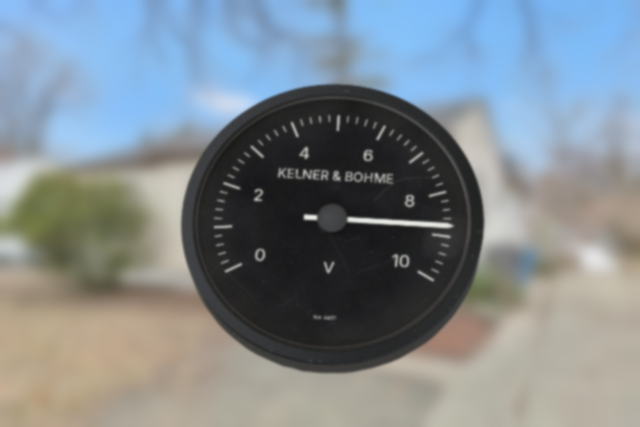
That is **8.8** V
